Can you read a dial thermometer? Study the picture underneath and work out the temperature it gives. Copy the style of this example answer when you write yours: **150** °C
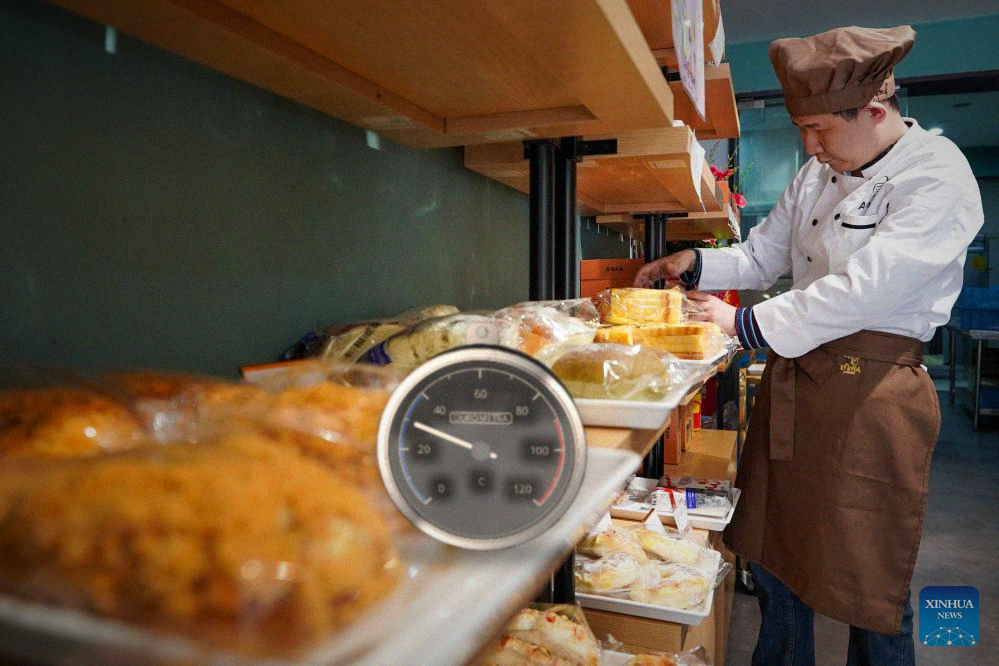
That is **30** °C
